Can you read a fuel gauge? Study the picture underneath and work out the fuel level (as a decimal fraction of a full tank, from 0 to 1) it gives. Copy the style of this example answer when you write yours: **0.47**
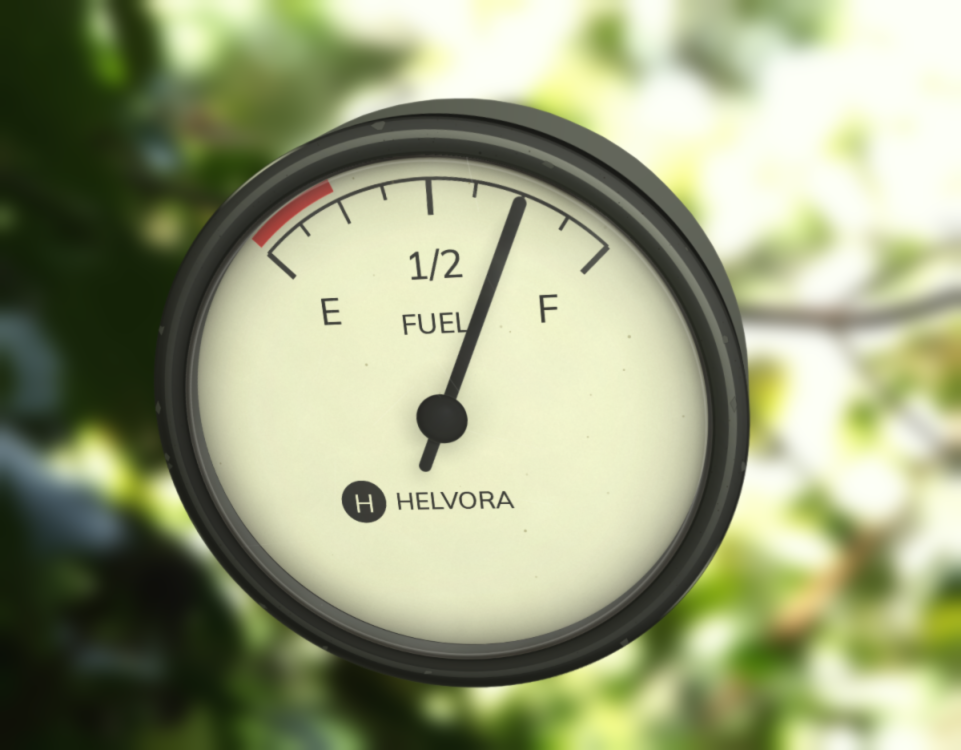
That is **0.75**
